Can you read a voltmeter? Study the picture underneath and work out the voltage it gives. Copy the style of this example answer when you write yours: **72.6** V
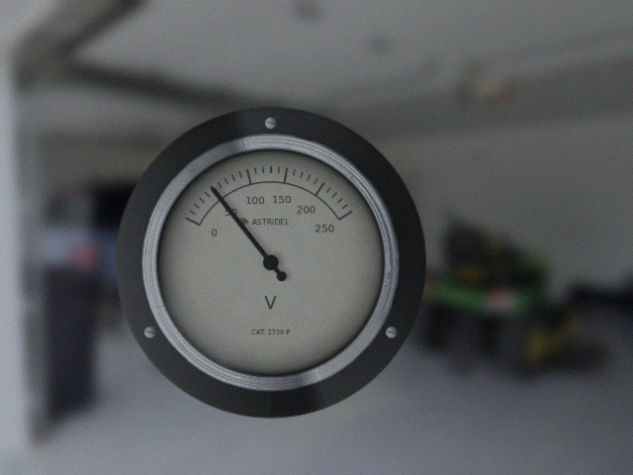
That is **50** V
